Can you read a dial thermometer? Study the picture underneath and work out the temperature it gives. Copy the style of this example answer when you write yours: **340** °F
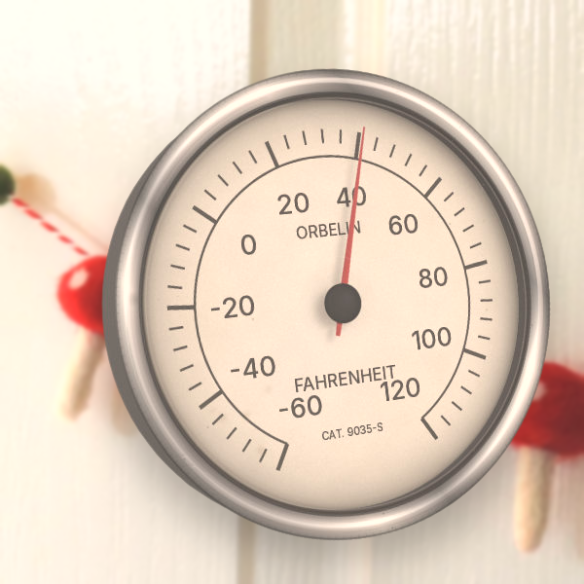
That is **40** °F
